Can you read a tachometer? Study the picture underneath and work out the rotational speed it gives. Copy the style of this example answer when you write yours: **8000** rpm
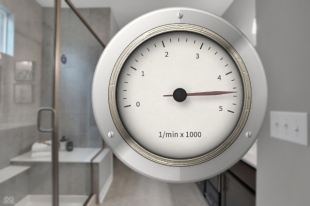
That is **4500** rpm
